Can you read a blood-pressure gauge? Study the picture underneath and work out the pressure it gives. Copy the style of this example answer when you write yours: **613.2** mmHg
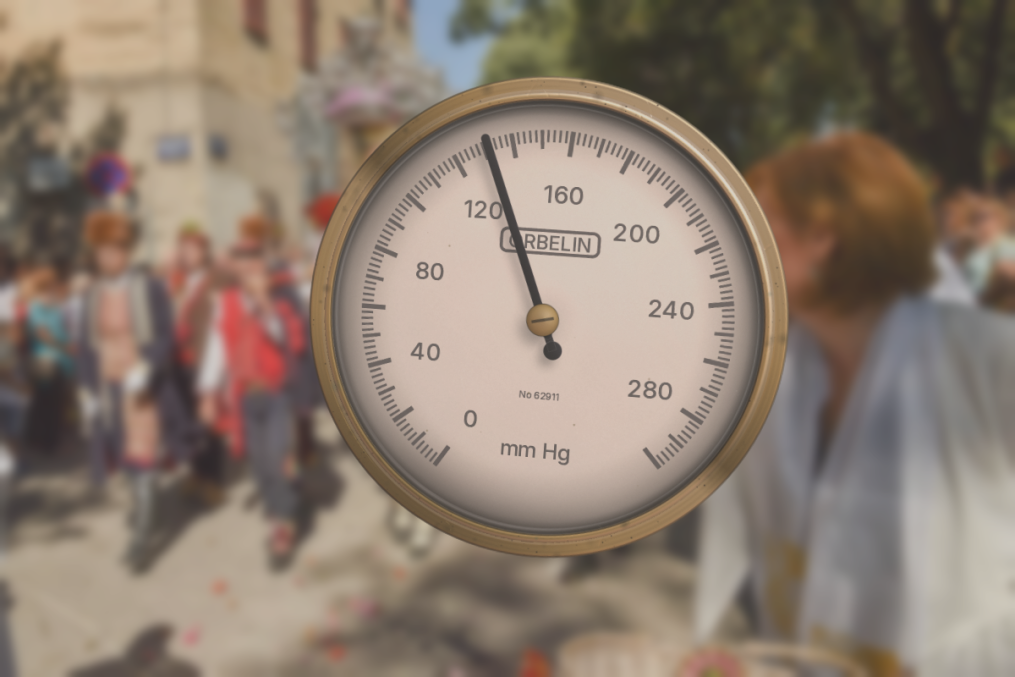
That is **132** mmHg
